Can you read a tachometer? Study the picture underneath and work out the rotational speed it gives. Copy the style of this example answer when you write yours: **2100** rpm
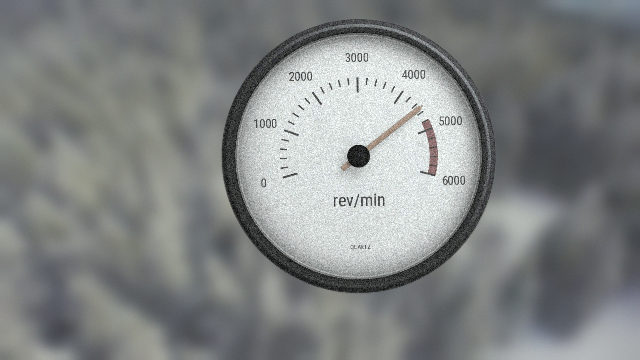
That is **4500** rpm
